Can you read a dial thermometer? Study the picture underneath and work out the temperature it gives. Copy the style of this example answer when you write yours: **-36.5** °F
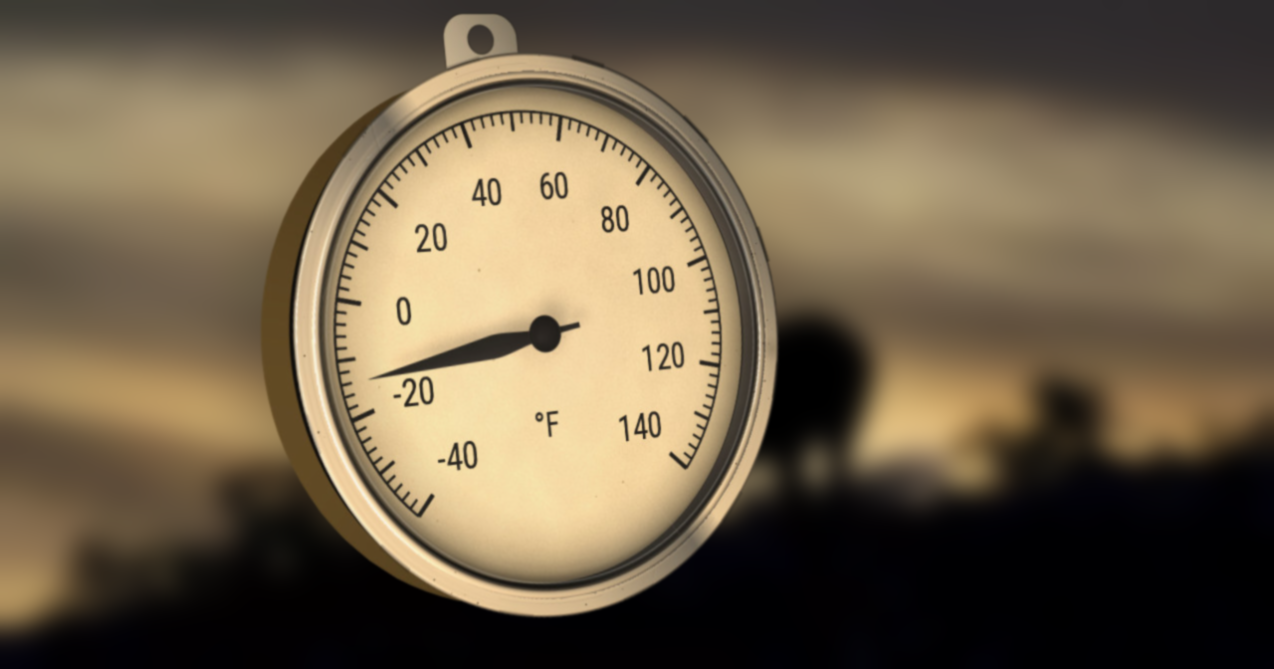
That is **-14** °F
